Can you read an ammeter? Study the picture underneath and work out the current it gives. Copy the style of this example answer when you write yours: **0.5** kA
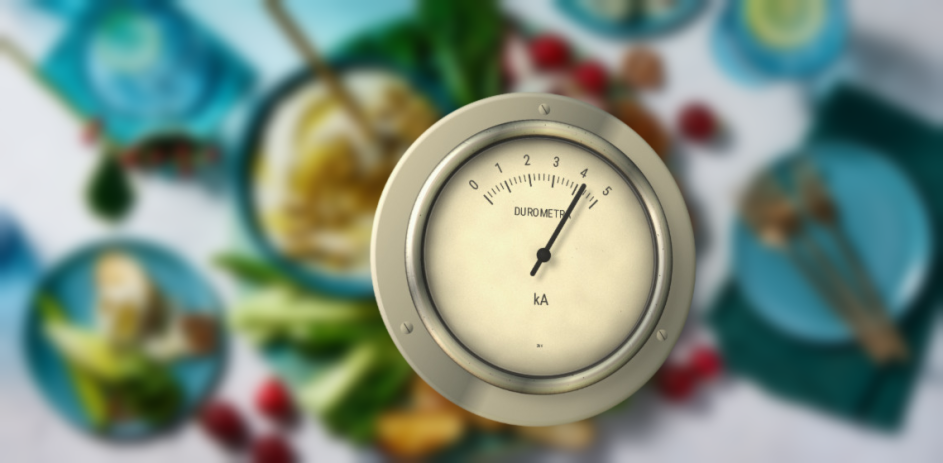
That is **4.2** kA
